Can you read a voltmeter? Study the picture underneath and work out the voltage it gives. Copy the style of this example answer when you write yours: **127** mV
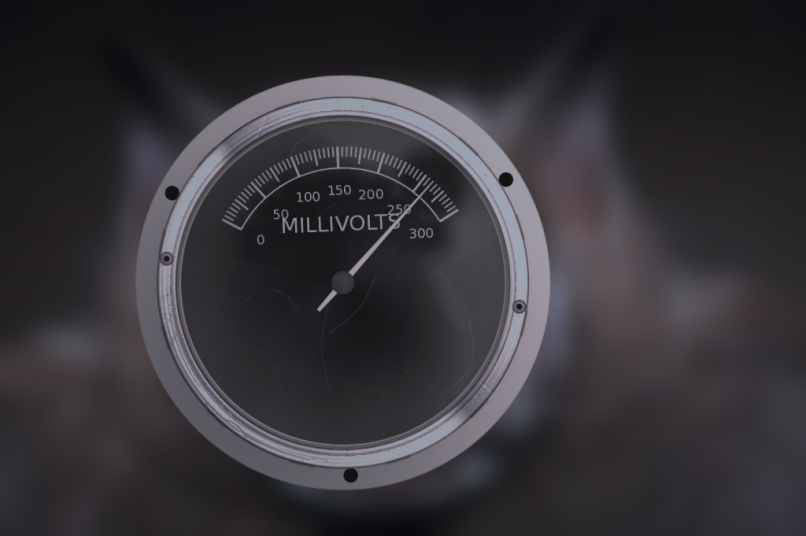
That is **260** mV
